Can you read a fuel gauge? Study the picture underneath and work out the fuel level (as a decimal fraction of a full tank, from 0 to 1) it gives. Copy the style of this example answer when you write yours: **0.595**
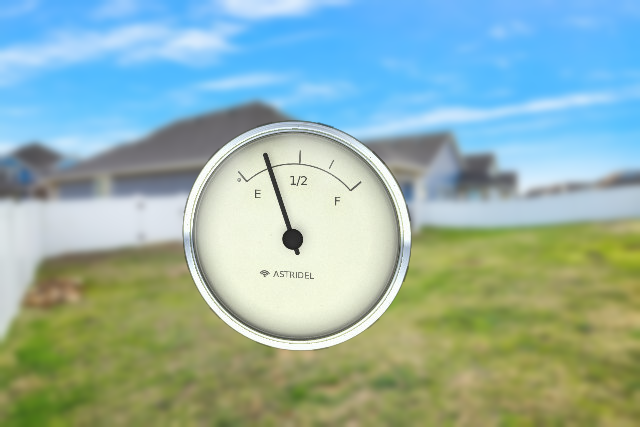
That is **0.25**
